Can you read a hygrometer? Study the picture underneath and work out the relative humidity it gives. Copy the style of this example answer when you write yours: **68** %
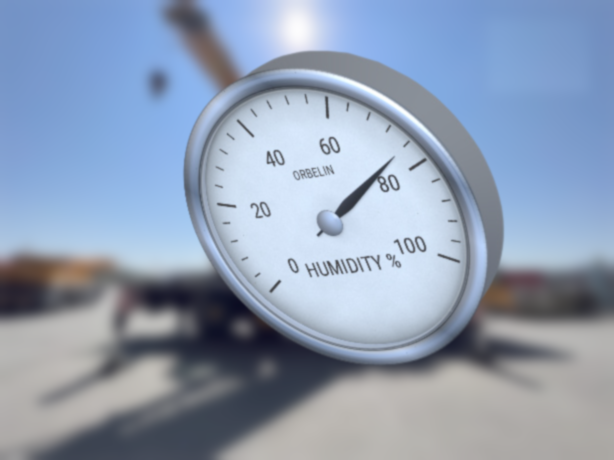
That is **76** %
